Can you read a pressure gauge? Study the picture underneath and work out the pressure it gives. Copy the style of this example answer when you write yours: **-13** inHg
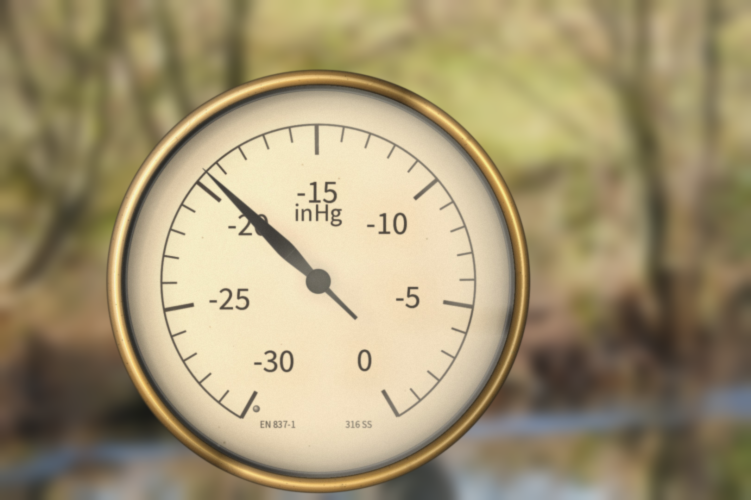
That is **-19.5** inHg
